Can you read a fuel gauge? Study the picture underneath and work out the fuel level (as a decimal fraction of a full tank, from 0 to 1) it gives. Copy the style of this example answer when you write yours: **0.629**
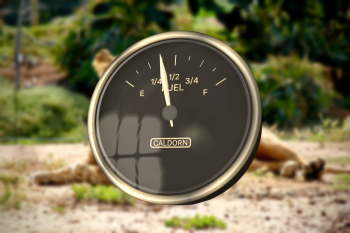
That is **0.375**
